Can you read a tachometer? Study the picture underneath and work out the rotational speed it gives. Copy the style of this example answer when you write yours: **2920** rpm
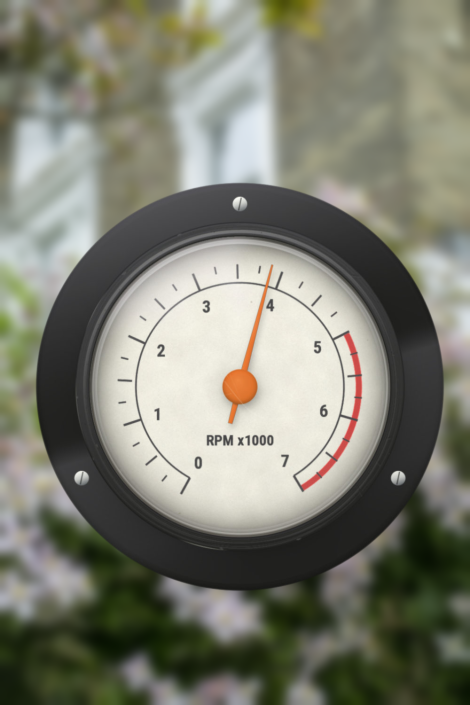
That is **3875** rpm
